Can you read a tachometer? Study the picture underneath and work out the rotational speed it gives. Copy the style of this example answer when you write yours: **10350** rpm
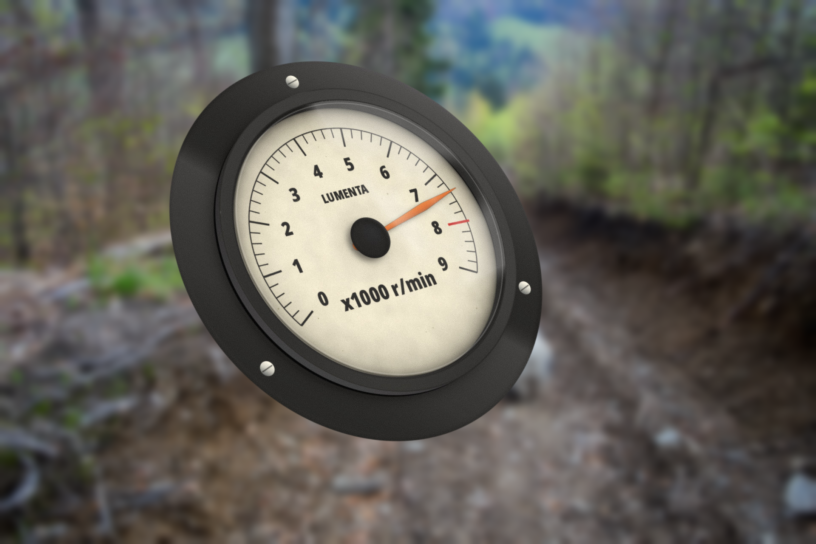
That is **7400** rpm
